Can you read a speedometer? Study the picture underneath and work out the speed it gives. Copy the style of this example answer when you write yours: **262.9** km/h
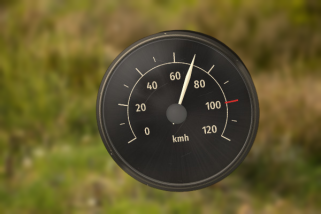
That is **70** km/h
